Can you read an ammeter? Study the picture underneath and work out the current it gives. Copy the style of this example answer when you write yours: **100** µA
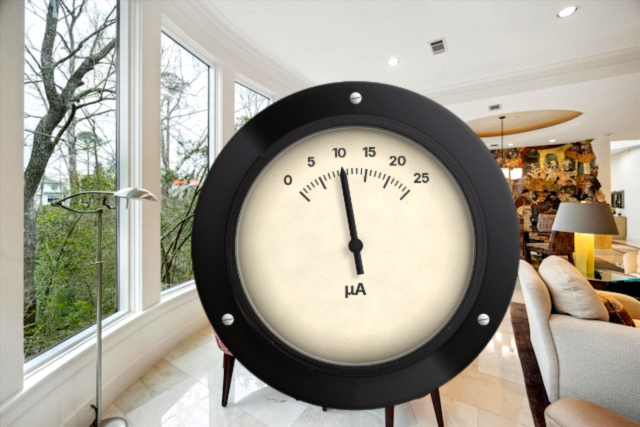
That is **10** µA
